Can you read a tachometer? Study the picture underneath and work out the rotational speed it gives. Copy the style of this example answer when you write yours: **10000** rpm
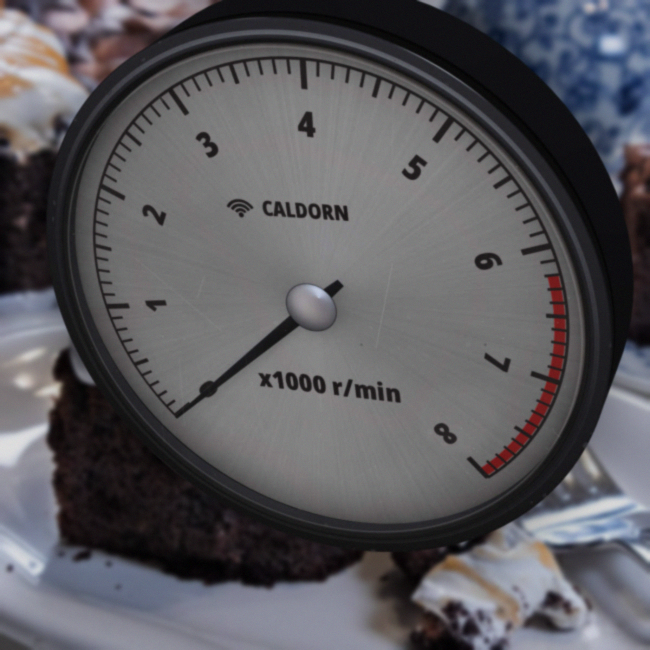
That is **0** rpm
